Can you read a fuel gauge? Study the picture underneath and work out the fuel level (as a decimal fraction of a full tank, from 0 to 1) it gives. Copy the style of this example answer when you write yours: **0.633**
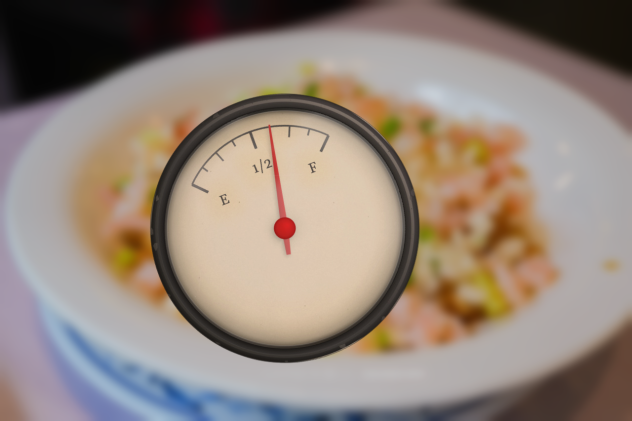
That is **0.625**
